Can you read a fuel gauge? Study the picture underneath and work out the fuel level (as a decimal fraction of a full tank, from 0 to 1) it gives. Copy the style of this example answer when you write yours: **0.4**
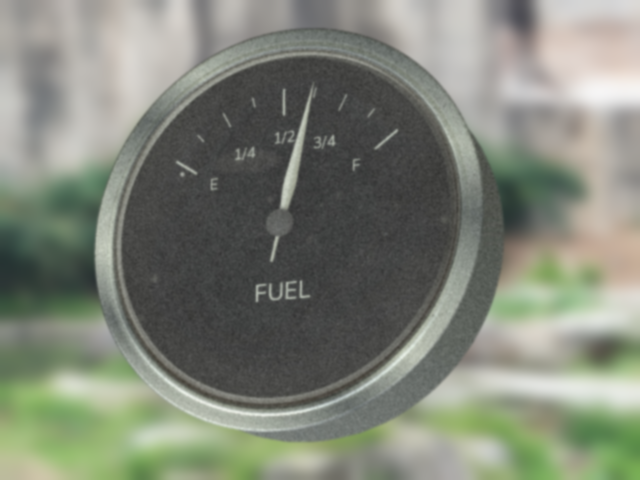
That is **0.625**
